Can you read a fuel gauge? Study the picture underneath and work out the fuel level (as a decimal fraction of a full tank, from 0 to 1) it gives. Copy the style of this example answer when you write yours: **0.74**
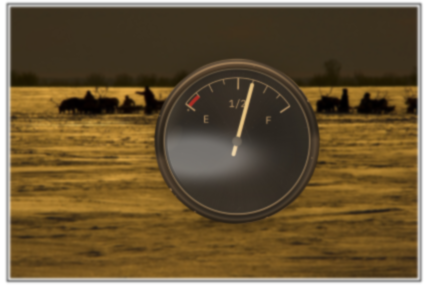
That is **0.625**
